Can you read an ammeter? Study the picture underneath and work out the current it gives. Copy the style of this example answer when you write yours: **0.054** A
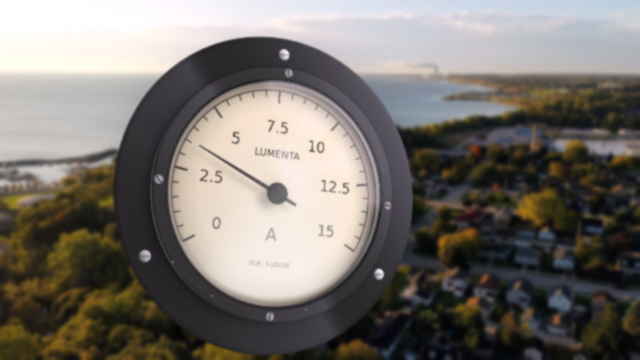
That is **3.5** A
